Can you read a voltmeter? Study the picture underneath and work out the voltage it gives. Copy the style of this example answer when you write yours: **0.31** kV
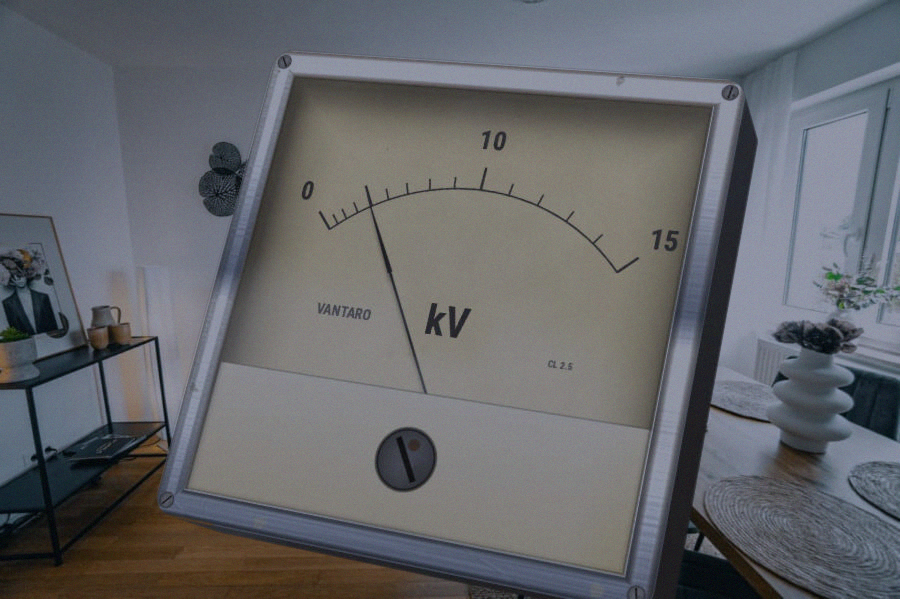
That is **5** kV
